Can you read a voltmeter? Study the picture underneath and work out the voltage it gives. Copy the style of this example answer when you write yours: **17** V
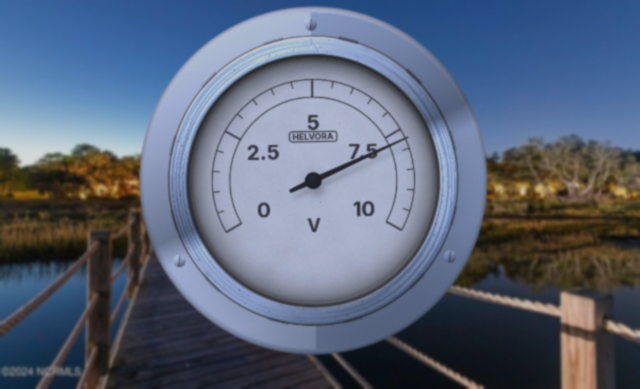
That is **7.75** V
